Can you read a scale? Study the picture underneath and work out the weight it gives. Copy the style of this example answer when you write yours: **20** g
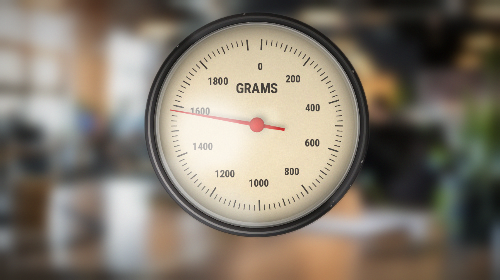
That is **1580** g
